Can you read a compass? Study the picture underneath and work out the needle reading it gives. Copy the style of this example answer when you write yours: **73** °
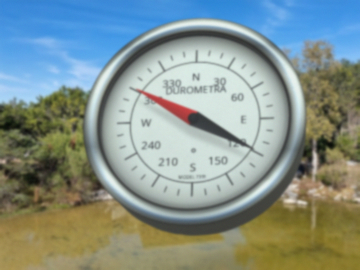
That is **300** °
